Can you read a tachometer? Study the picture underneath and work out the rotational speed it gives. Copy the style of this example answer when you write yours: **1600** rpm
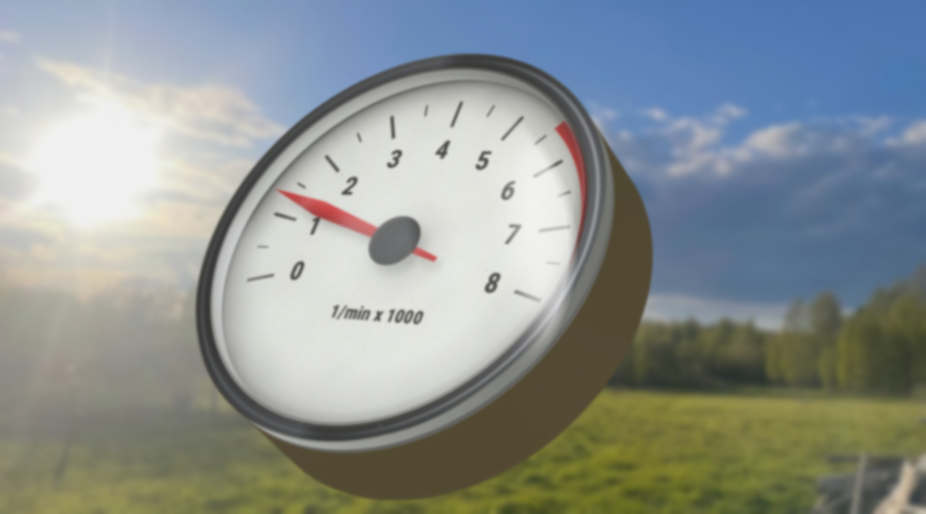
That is **1250** rpm
